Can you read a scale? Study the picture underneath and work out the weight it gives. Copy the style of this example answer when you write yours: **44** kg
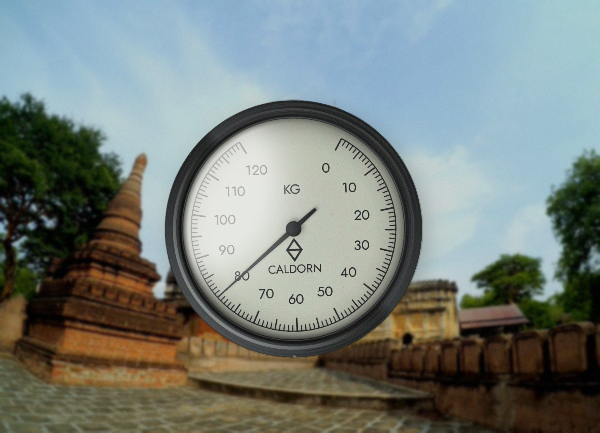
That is **80** kg
